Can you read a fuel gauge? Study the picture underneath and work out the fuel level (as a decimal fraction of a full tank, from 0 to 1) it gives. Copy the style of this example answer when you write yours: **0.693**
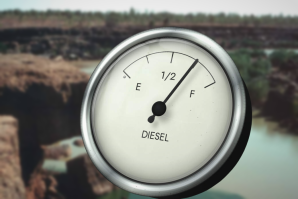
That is **0.75**
